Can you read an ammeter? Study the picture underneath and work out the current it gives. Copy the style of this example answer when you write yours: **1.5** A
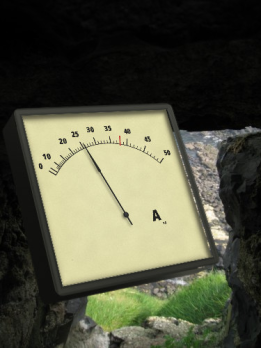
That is **25** A
